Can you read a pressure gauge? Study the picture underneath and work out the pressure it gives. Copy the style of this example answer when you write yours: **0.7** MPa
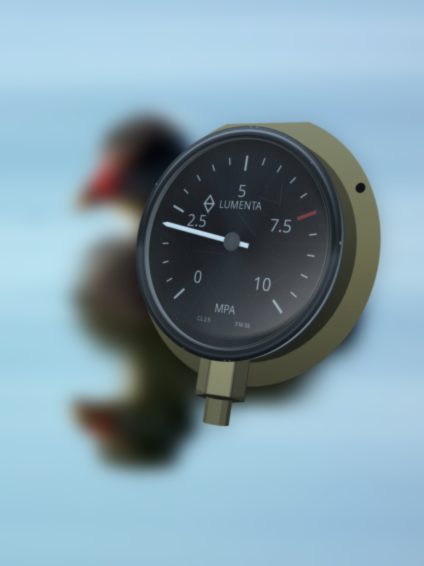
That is **2** MPa
